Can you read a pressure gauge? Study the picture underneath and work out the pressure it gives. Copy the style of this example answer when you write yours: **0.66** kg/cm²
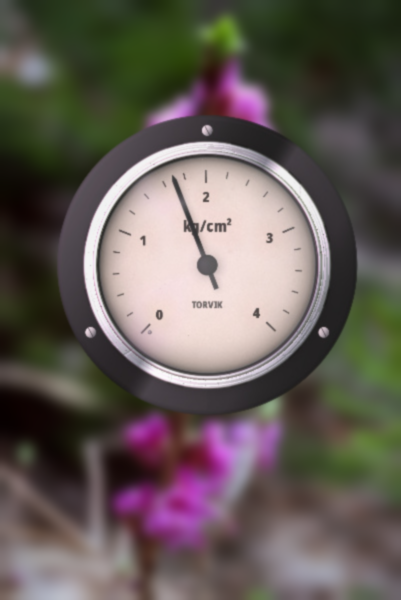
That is **1.7** kg/cm²
